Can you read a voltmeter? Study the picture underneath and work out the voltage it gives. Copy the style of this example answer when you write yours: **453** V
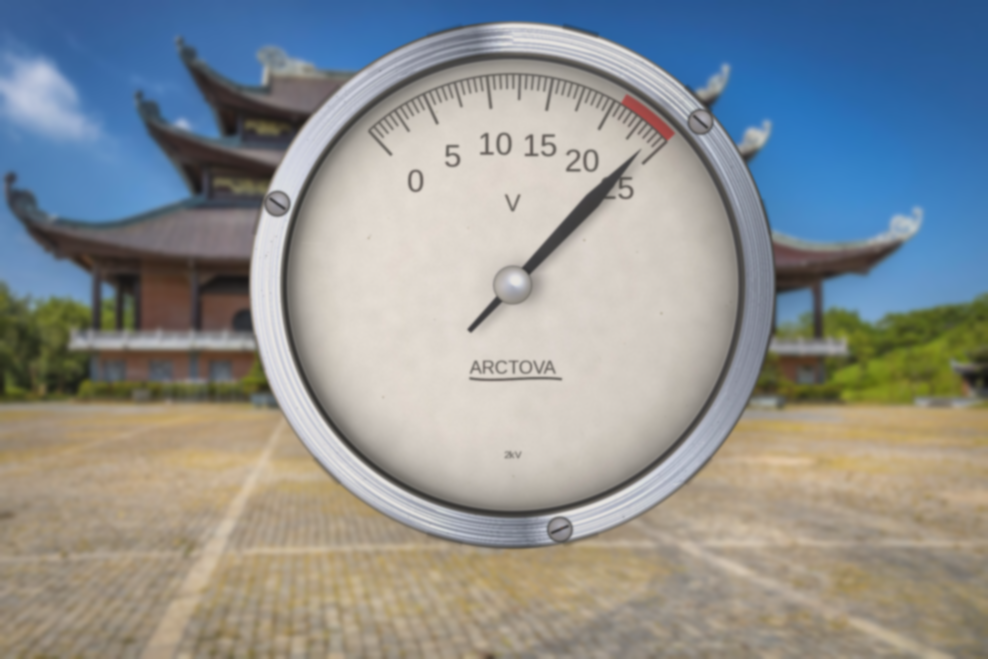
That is **24** V
